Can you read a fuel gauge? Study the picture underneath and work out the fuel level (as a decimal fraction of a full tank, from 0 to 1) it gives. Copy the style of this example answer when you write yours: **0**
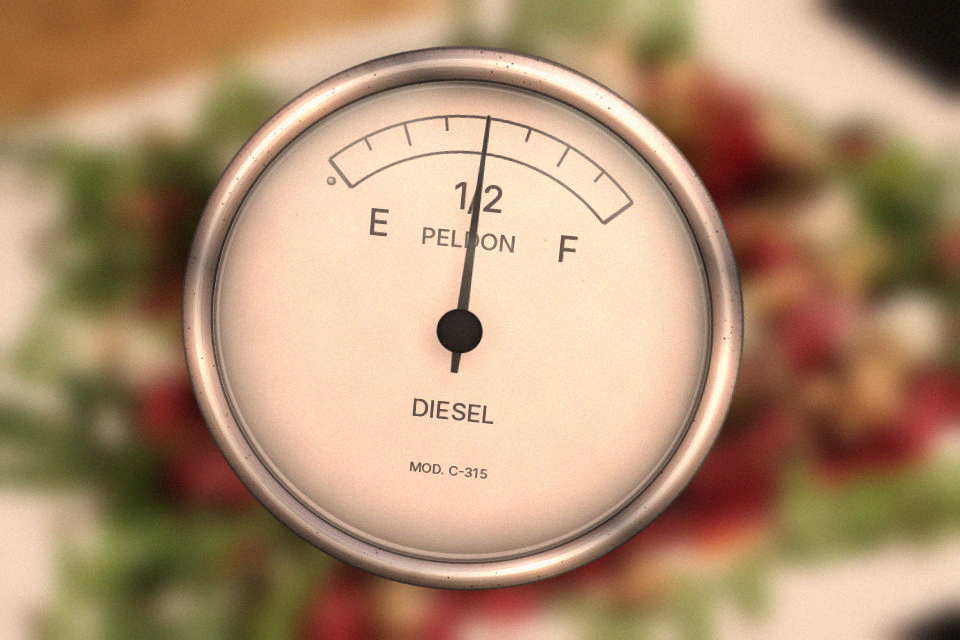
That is **0.5**
